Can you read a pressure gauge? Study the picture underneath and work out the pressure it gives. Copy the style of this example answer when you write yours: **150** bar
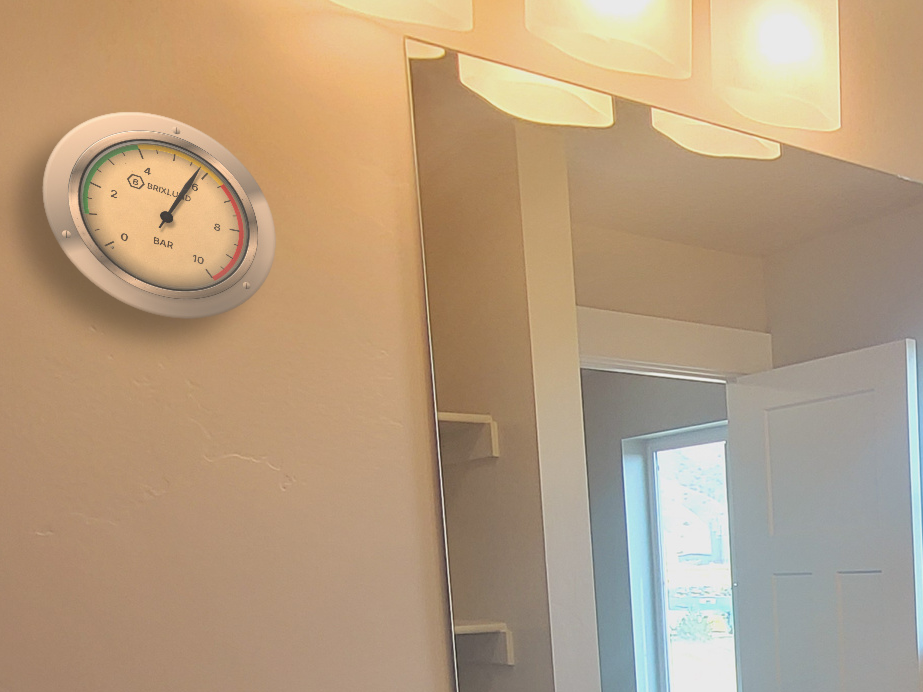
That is **5.75** bar
